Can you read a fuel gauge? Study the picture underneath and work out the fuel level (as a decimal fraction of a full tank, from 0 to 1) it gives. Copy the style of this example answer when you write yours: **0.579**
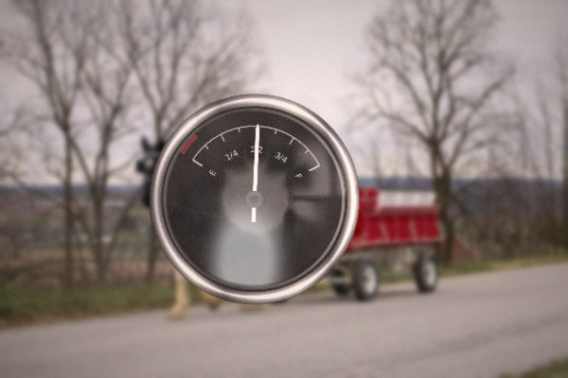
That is **0.5**
